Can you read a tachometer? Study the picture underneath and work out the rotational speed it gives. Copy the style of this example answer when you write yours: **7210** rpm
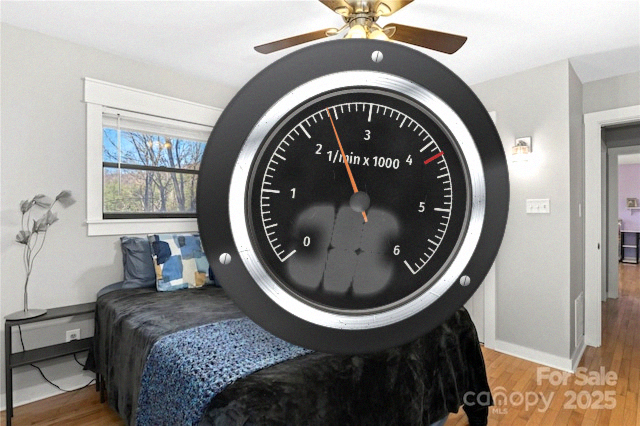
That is **2400** rpm
